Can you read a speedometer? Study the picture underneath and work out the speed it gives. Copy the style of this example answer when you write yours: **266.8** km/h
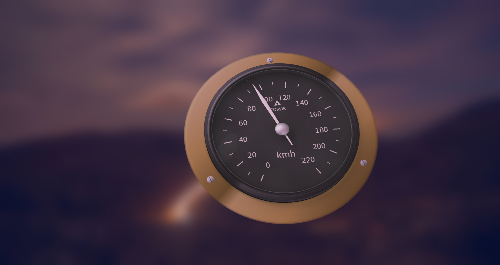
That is **95** km/h
